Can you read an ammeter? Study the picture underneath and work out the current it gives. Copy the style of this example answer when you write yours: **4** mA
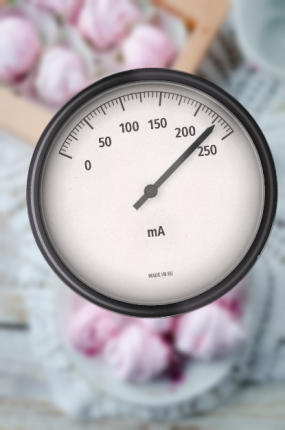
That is **230** mA
